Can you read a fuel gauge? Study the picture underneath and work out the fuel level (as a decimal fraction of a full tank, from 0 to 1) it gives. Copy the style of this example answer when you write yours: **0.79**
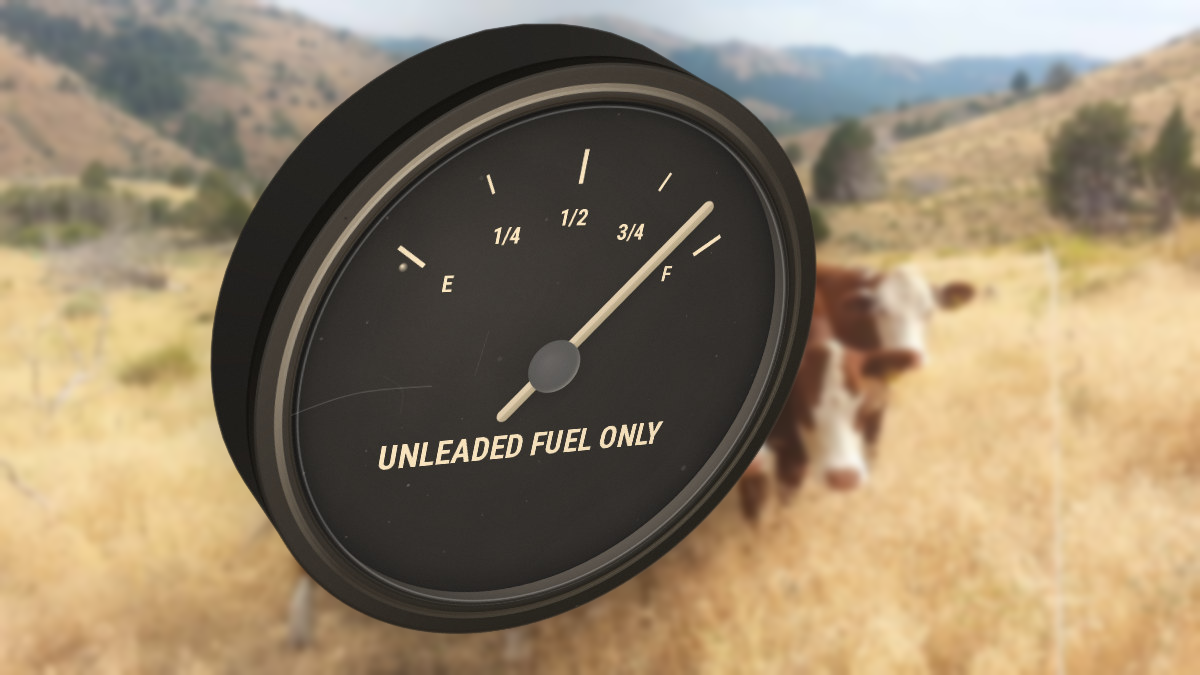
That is **0.875**
